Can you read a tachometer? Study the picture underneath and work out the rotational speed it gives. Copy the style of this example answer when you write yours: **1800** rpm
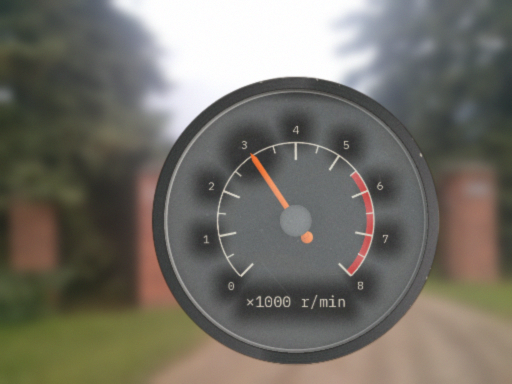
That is **3000** rpm
